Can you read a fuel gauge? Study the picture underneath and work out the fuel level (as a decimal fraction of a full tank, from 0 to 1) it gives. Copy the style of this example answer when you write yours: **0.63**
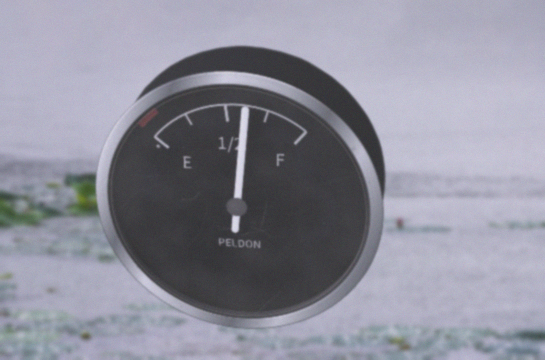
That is **0.625**
